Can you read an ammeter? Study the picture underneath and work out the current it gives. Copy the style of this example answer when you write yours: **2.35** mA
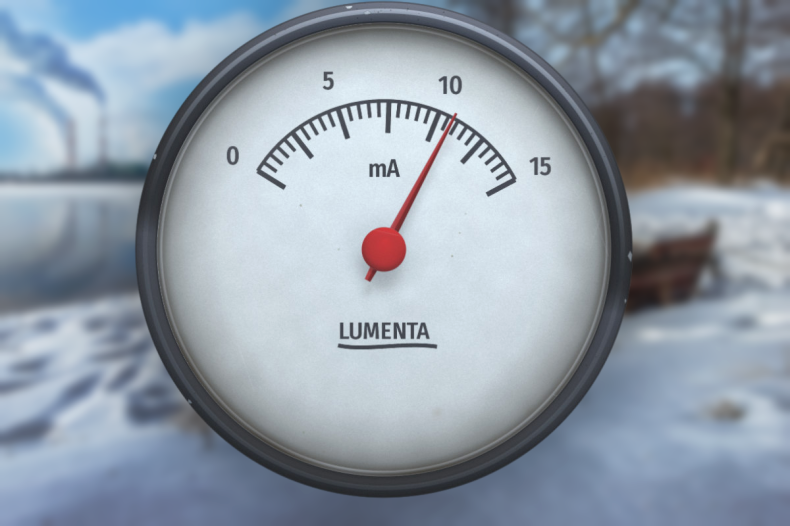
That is **10.75** mA
